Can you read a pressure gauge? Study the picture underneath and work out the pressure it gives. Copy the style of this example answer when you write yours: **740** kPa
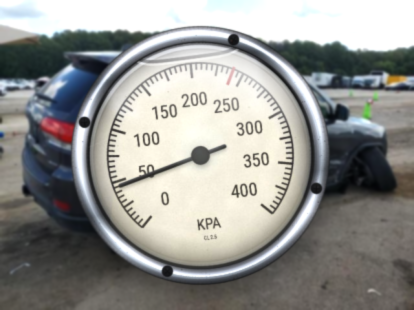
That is **45** kPa
